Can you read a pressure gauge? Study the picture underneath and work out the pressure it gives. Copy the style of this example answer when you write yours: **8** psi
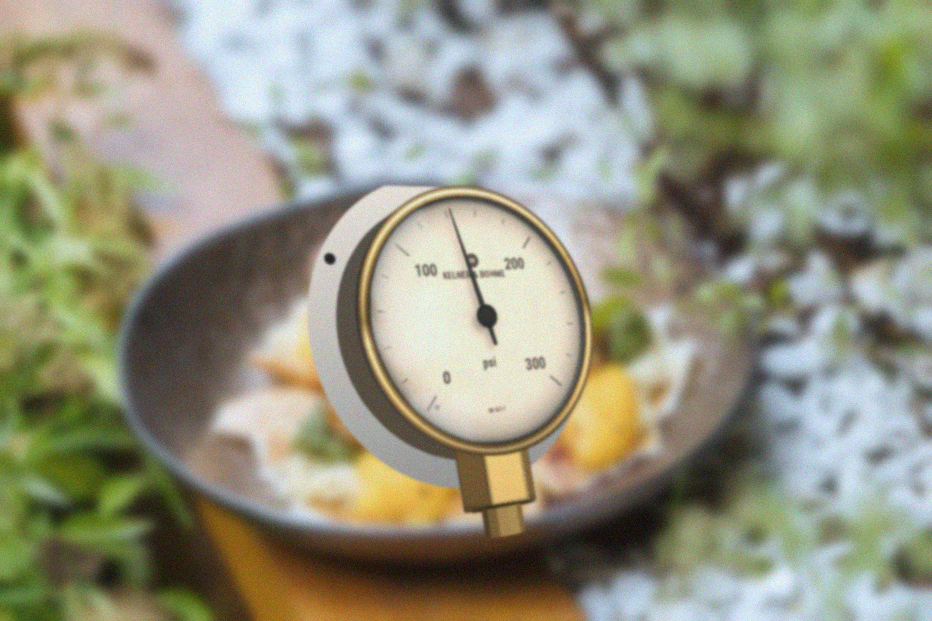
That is **140** psi
